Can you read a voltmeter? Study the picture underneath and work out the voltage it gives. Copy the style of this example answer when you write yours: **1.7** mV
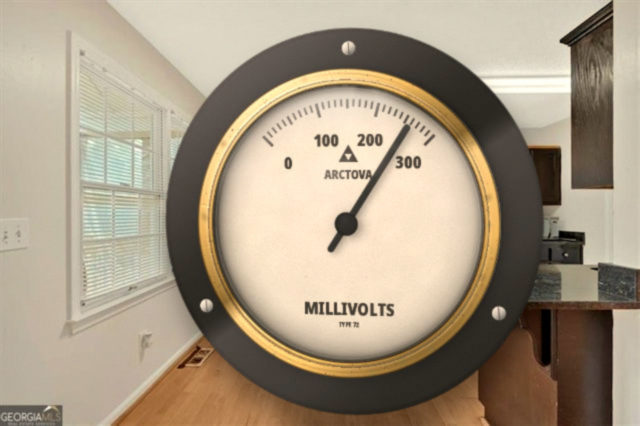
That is **260** mV
